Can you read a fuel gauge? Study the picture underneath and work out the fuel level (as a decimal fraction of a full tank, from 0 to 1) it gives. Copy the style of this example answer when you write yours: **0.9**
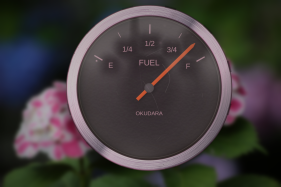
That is **0.875**
